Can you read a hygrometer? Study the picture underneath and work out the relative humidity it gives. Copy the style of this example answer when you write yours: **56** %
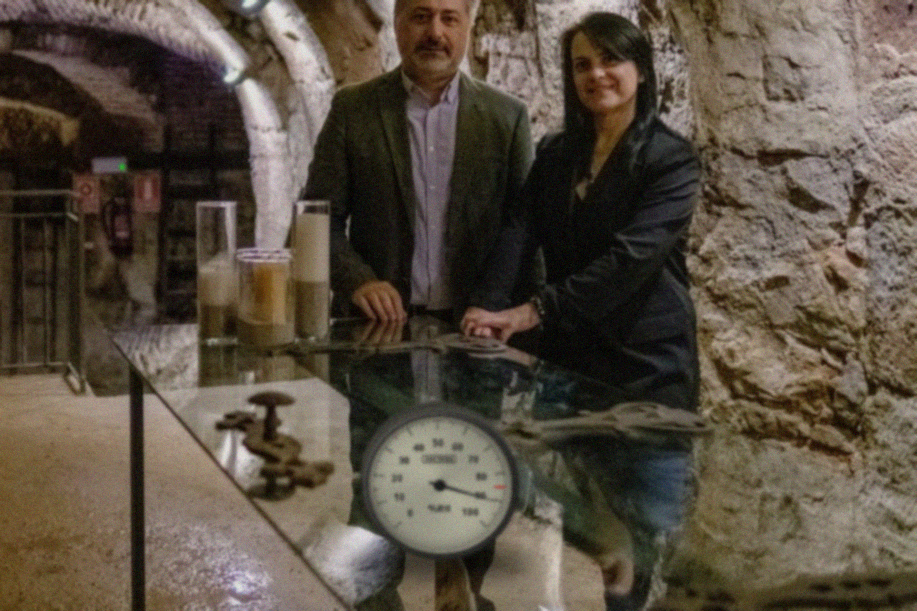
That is **90** %
